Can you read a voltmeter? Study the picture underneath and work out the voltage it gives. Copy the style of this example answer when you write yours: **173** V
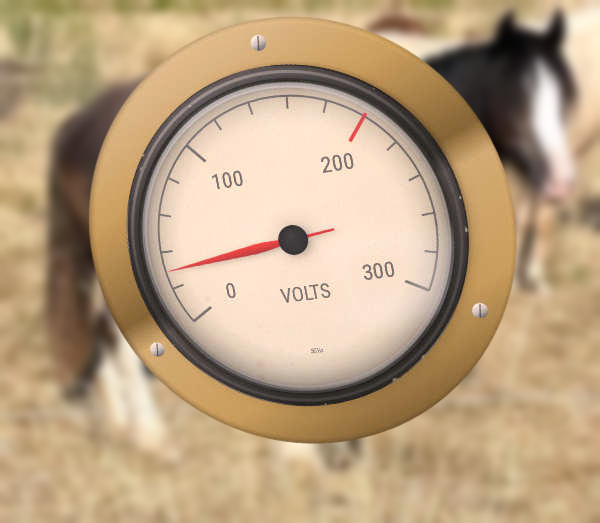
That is **30** V
